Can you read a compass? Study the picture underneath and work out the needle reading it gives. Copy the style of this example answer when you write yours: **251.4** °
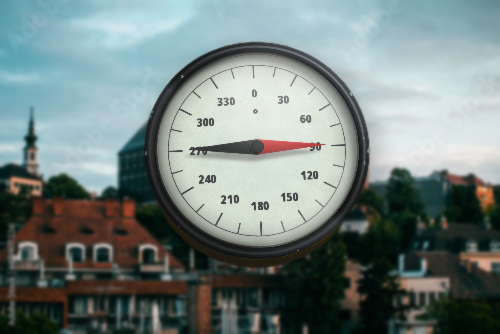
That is **90** °
